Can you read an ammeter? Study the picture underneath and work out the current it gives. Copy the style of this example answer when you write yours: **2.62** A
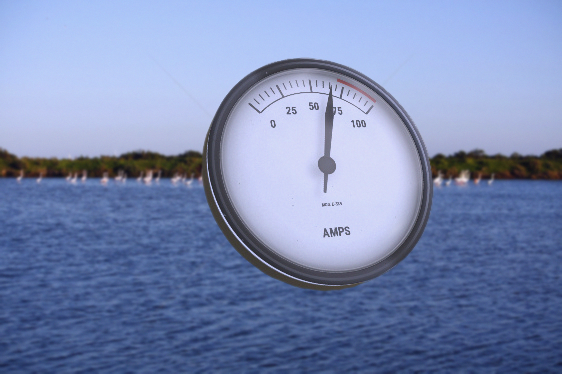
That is **65** A
